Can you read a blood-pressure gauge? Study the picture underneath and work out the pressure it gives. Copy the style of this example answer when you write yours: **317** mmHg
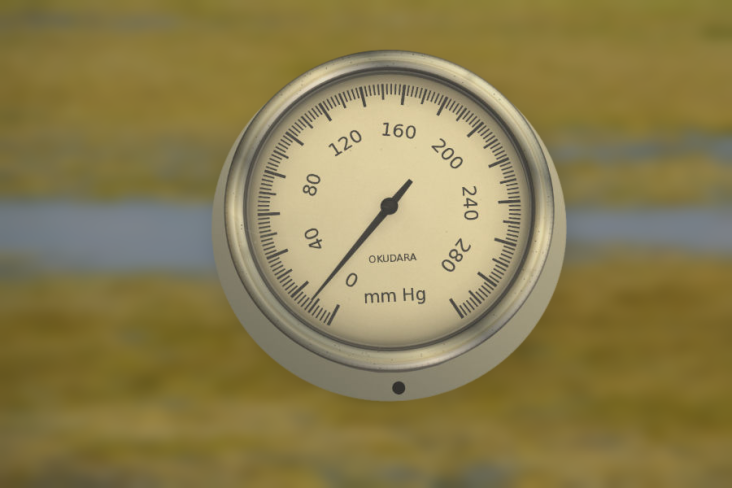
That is **12** mmHg
